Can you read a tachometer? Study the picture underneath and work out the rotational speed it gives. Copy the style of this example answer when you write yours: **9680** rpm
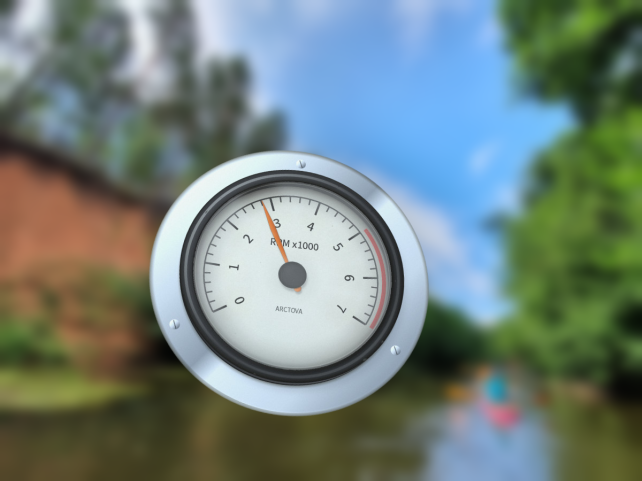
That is **2800** rpm
